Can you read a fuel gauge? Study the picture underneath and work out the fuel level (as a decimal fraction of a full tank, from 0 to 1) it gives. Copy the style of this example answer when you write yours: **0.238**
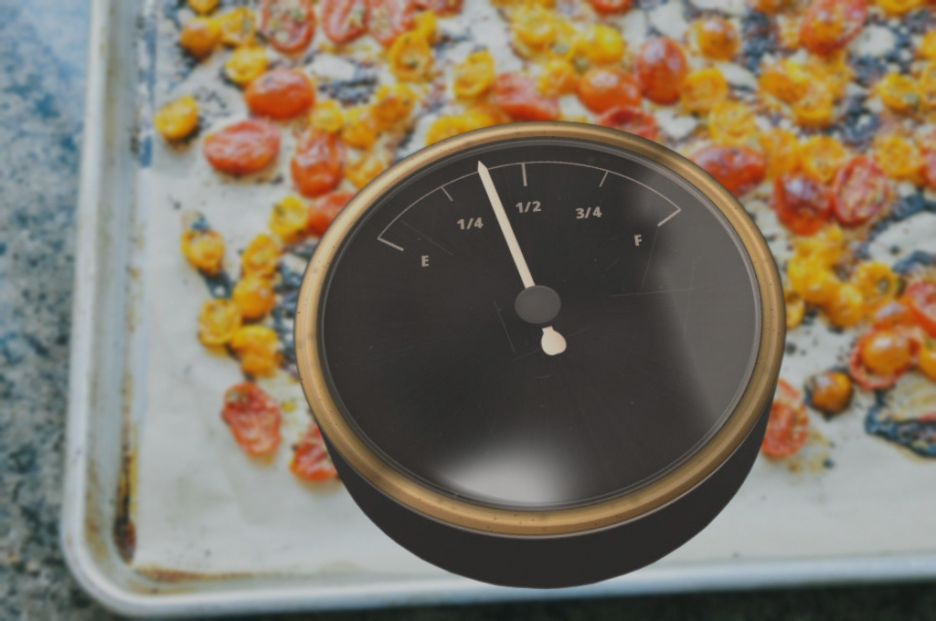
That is **0.375**
